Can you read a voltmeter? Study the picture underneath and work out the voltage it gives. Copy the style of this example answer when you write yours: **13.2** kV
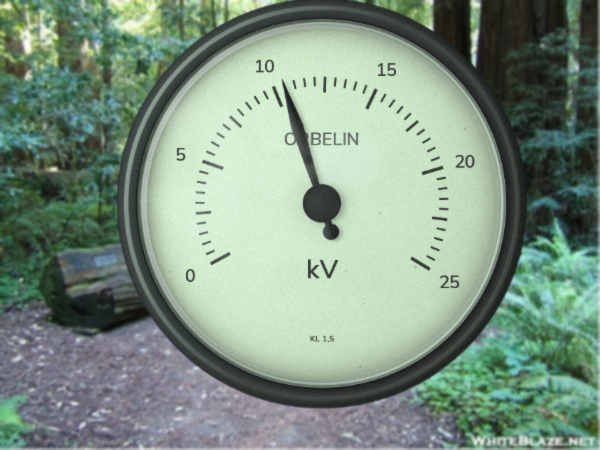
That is **10.5** kV
